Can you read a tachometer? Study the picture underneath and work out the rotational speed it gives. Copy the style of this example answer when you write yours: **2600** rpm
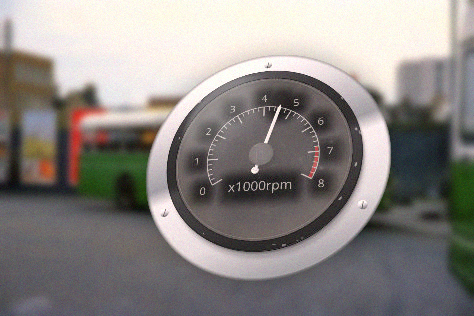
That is **4600** rpm
